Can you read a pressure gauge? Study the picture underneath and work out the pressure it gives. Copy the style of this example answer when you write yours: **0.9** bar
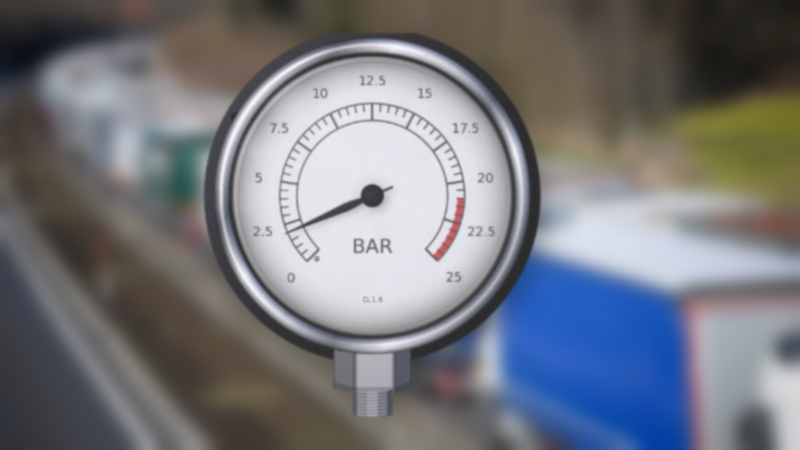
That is **2** bar
